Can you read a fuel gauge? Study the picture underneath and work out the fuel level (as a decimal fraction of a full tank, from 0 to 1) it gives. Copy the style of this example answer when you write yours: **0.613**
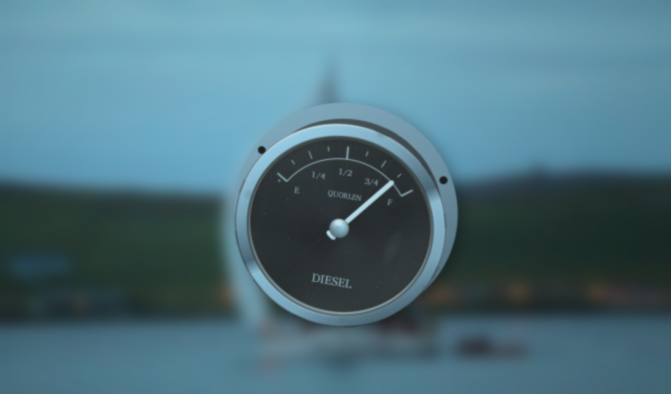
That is **0.875**
